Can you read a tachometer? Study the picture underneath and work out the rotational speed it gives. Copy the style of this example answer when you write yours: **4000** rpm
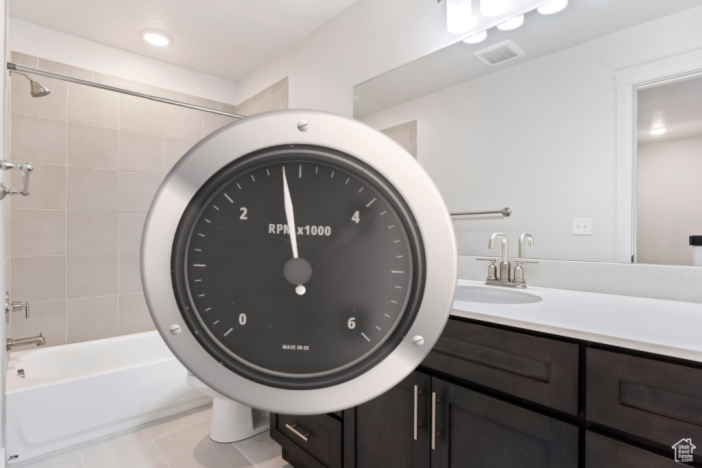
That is **2800** rpm
